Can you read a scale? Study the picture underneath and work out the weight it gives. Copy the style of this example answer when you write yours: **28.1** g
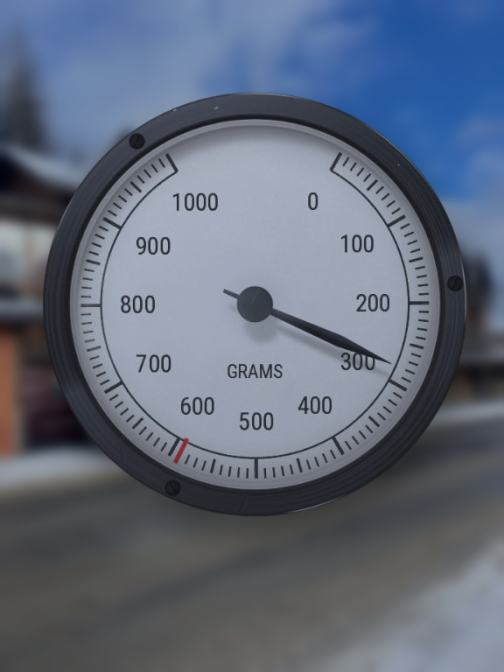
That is **280** g
